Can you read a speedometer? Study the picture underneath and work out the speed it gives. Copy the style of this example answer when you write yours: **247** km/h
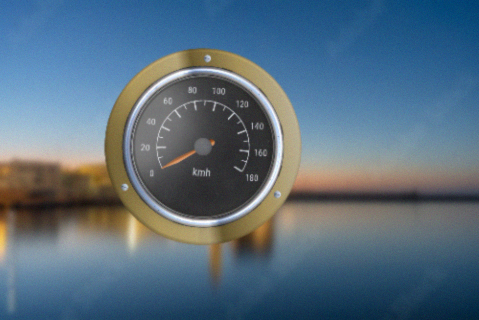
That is **0** km/h
